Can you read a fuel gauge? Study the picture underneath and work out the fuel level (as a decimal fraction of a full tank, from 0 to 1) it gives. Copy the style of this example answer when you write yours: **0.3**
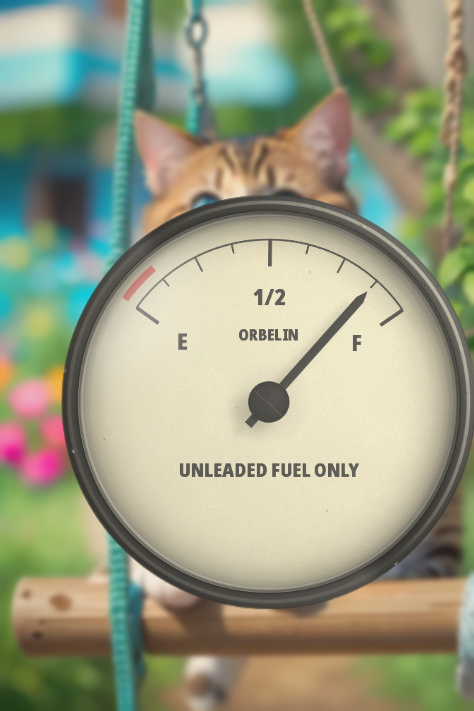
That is **0.875**
